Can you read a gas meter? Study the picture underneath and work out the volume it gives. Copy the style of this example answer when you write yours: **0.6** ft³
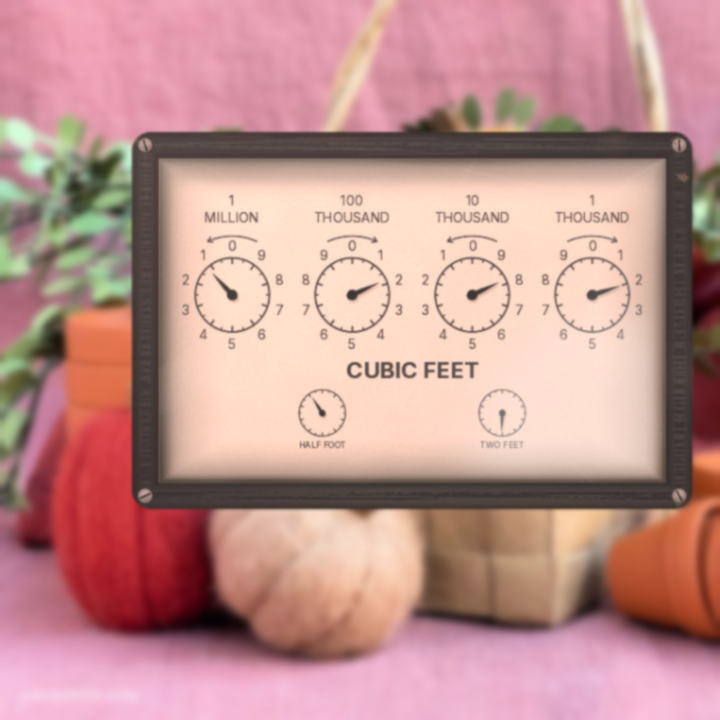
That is **118200** ft³
